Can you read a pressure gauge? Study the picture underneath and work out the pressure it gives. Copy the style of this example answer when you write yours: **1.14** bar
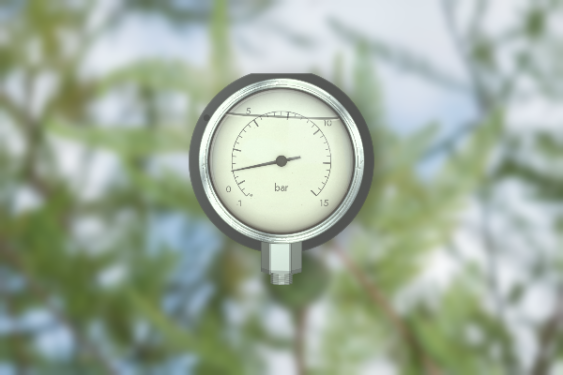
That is **1** bar
